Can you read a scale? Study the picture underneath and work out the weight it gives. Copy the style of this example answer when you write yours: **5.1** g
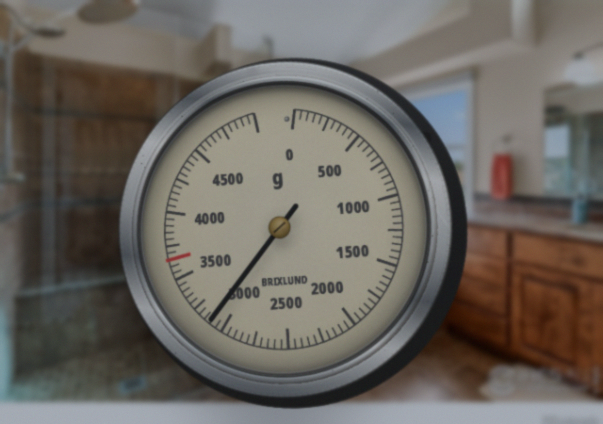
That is **3100** g
